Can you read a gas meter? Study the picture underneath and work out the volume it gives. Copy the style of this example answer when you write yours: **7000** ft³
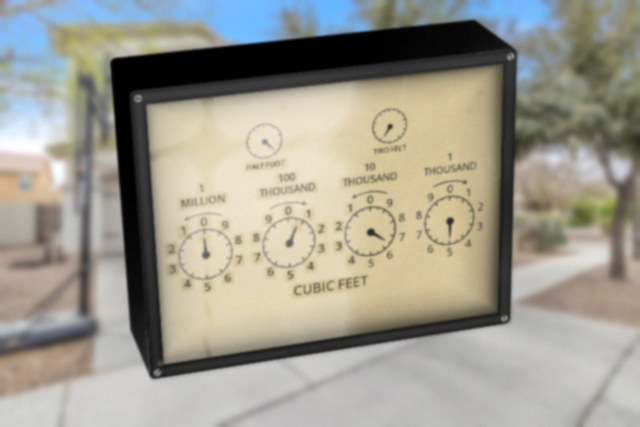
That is **6500** ft³
